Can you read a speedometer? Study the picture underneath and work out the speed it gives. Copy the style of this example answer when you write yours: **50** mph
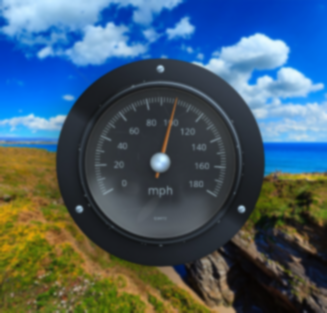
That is **100** mph
